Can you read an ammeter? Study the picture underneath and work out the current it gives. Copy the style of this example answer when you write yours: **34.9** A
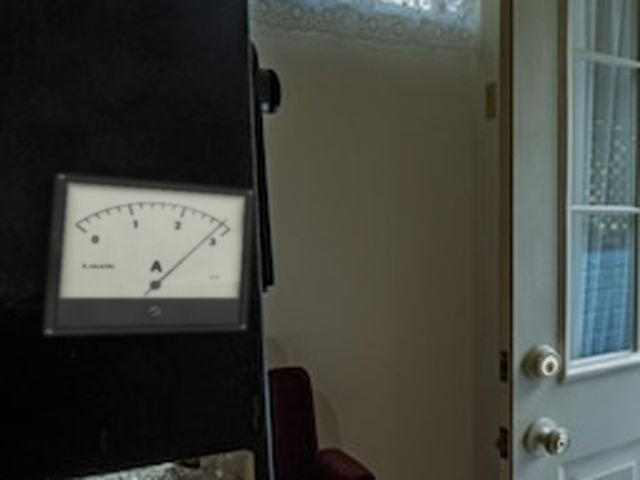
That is **2.8** A
